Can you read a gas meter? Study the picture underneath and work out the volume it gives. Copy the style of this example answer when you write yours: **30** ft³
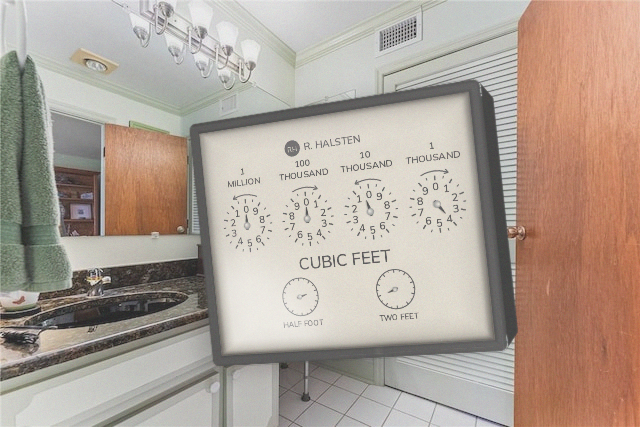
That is **400** ft³
